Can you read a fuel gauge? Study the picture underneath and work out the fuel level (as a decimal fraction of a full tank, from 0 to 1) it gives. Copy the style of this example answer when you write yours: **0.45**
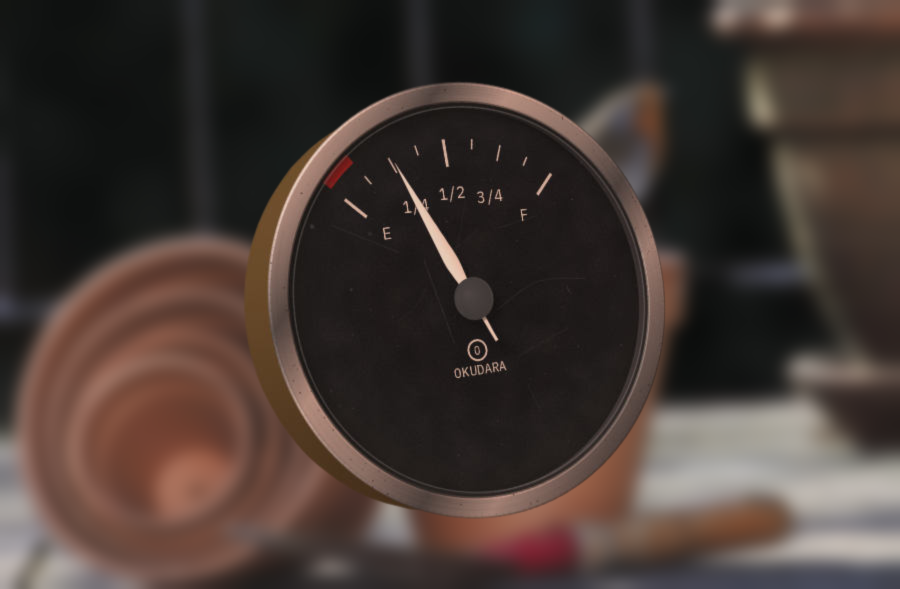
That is **0.25**
